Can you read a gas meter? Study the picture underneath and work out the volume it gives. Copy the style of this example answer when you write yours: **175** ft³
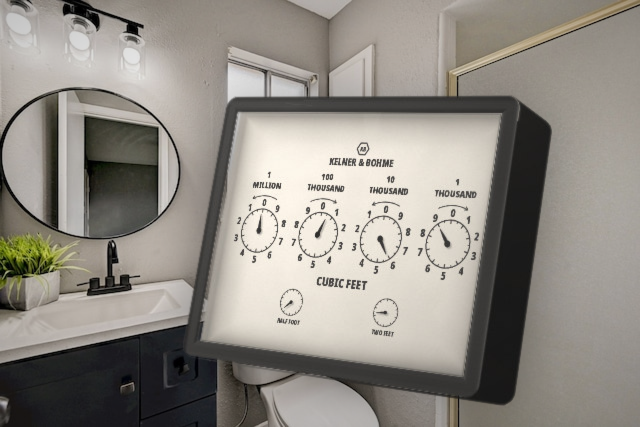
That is **5900** ft³
